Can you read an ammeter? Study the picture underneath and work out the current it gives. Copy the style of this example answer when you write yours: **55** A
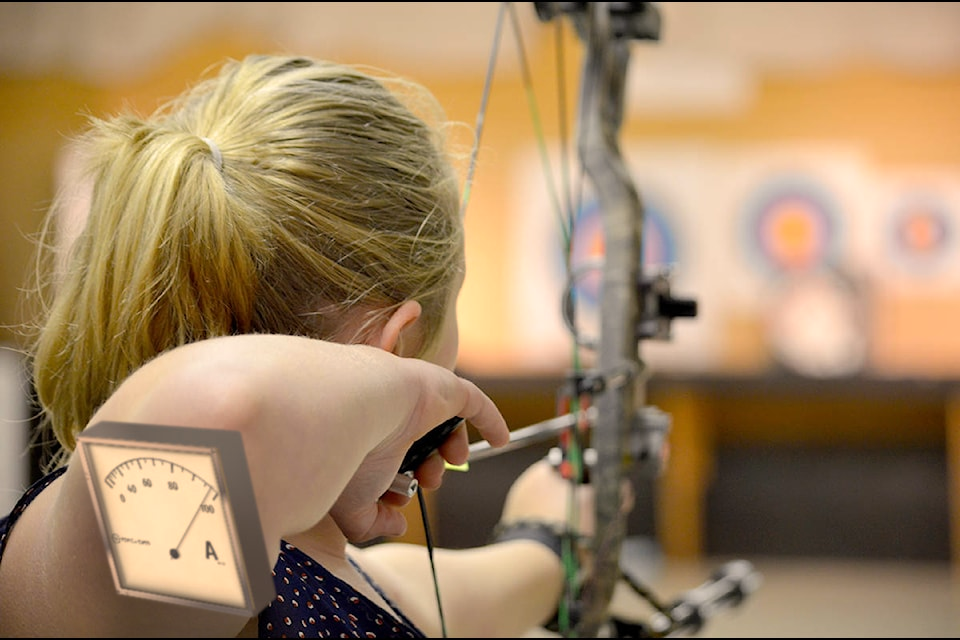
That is **97.5** A
